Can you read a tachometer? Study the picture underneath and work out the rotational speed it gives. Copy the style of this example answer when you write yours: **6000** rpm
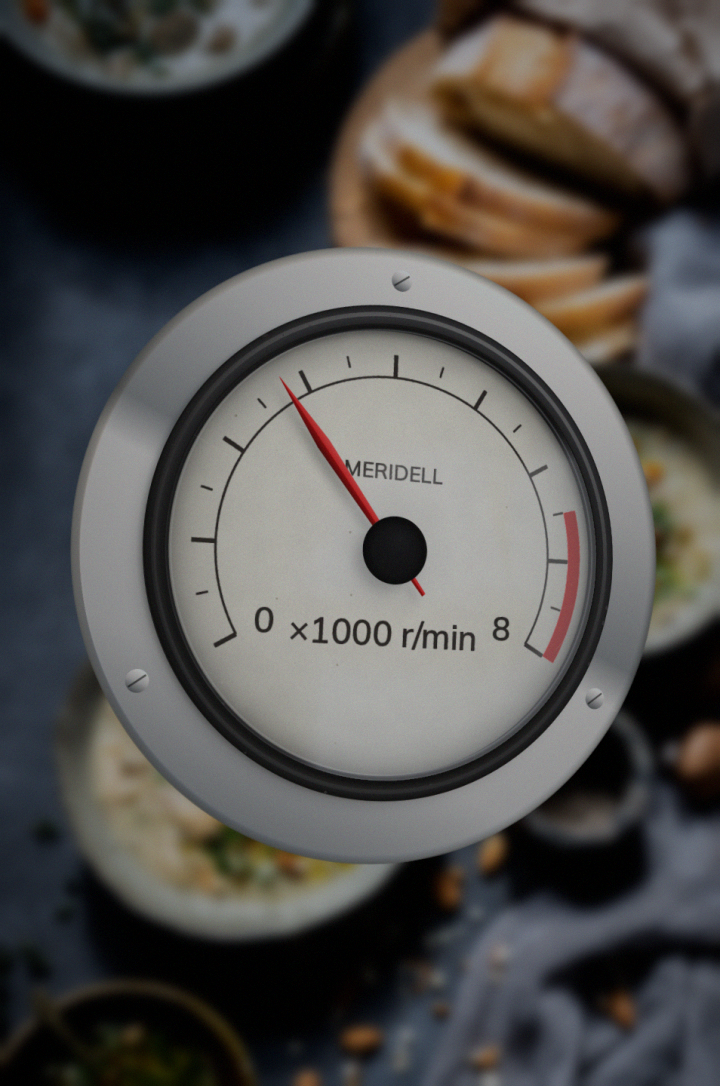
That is **2750** rpm
